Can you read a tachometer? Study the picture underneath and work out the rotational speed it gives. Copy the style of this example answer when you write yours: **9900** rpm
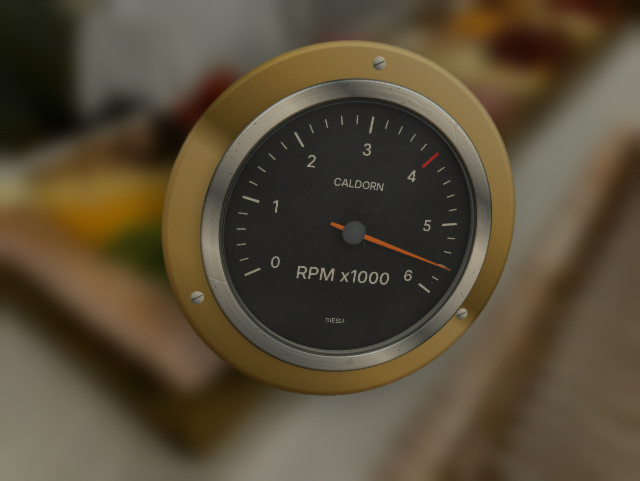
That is **5600** rpm
